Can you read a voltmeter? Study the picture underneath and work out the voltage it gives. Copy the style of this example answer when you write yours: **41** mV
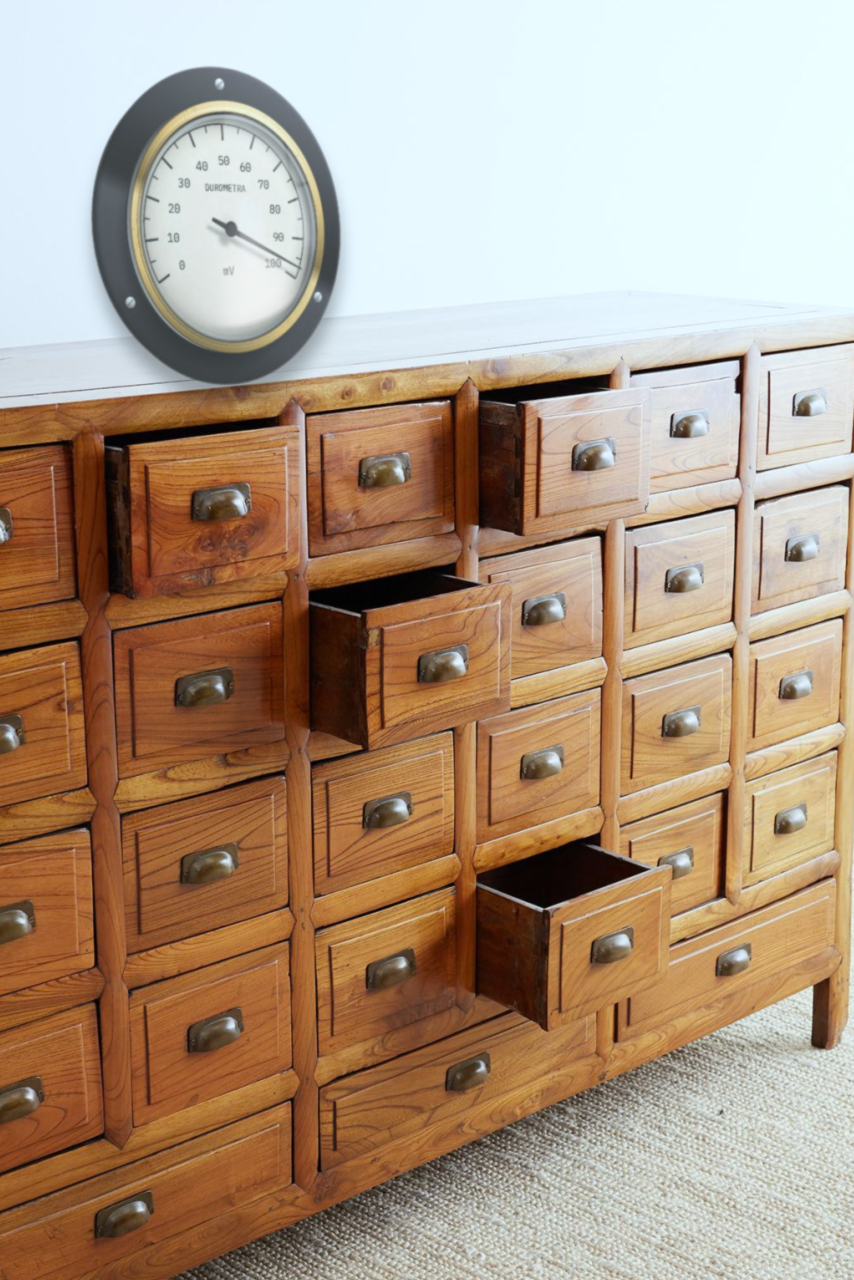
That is **97.5** mV
